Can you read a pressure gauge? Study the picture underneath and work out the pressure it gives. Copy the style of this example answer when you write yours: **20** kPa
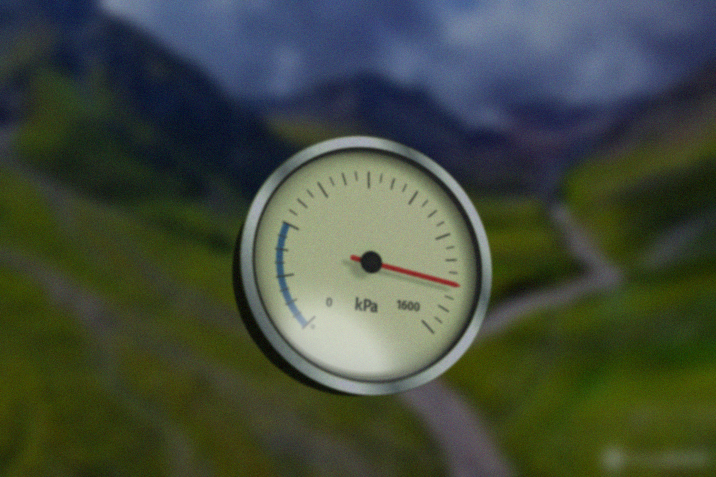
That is **1400** kPa
